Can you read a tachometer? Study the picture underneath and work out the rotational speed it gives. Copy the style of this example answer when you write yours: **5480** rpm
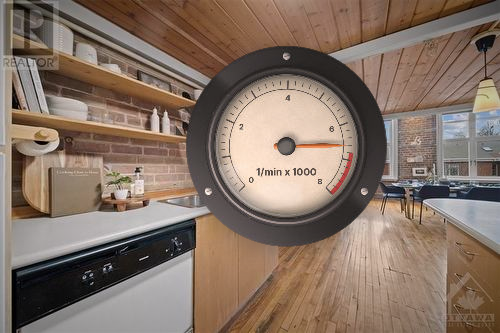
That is **6600** rpm
